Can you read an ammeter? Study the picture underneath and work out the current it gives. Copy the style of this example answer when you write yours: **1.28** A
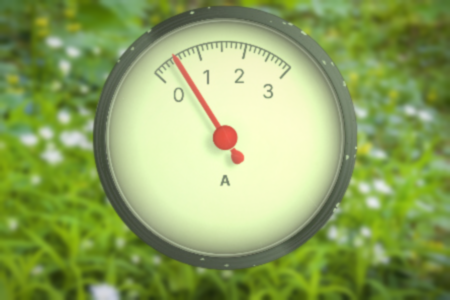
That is **0.5** A
